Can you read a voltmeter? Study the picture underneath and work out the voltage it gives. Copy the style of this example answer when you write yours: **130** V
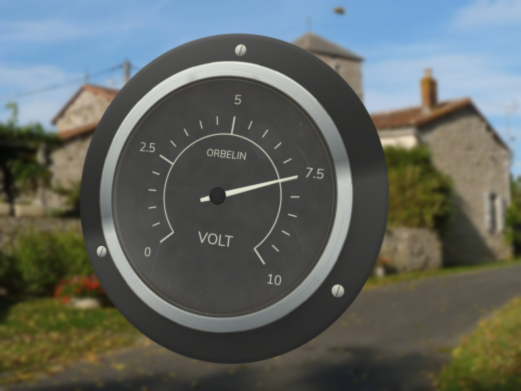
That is **7.5** V
